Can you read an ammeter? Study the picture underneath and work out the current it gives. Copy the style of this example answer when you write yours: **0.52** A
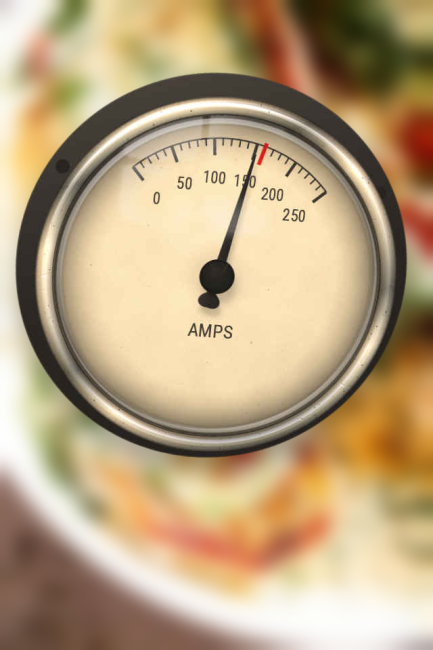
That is **150** A
